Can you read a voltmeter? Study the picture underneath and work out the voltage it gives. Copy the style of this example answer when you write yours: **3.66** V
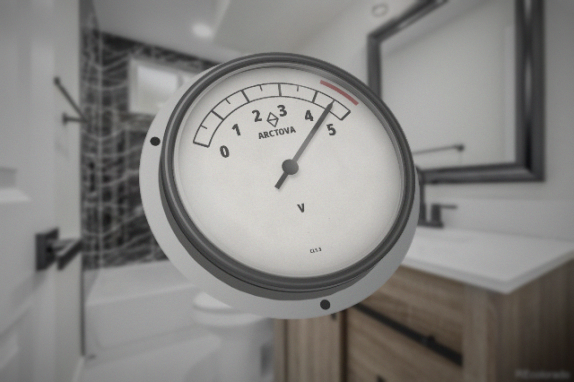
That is **4.5** V
